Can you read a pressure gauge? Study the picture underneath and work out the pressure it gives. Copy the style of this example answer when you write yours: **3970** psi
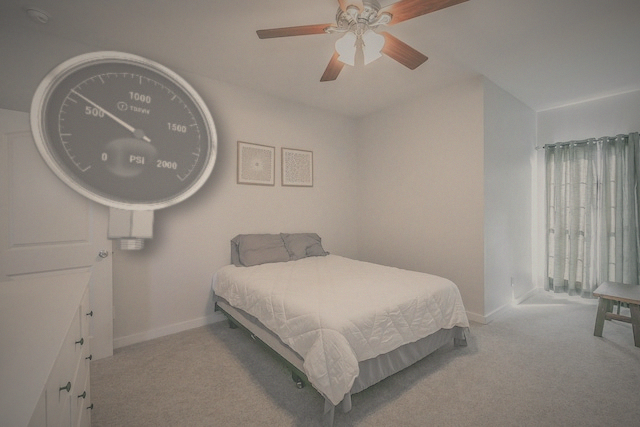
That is **550** psi
